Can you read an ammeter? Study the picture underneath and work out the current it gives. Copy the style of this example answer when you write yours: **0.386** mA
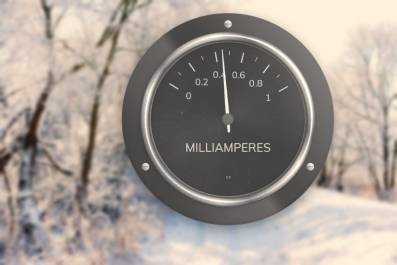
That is **0.45** mA
